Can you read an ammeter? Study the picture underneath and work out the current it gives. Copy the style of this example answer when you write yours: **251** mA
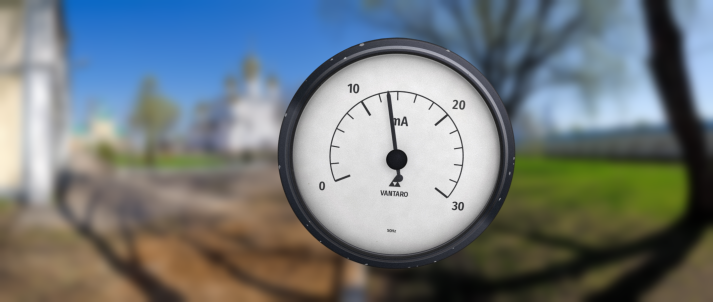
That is **13** mA
